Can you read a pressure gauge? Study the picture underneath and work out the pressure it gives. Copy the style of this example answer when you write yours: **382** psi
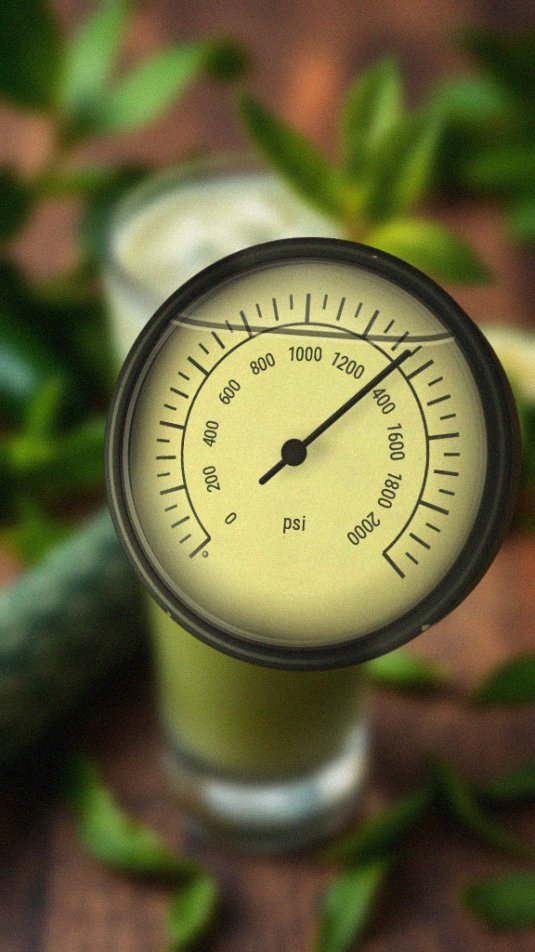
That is **1350** psi
